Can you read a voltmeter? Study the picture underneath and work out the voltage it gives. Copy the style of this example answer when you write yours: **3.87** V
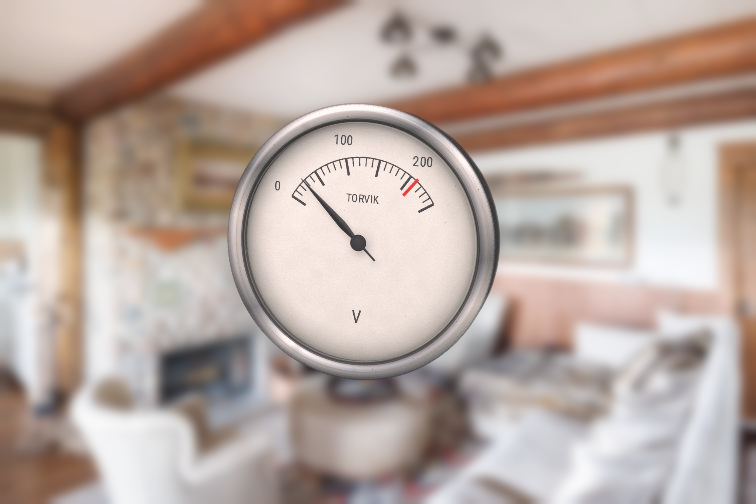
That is **30** V
